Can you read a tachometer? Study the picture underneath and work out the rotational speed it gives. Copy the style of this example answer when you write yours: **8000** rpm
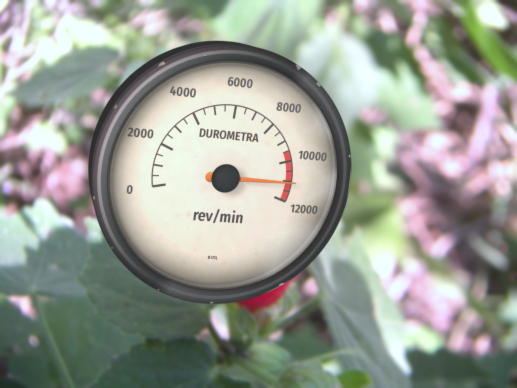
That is **11000** rpm
